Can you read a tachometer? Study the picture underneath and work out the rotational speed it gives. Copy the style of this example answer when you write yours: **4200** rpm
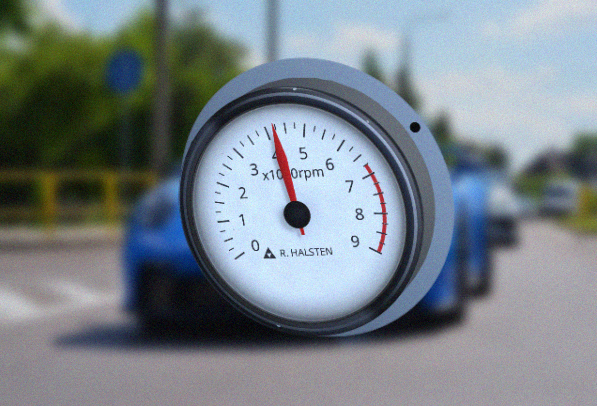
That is **4250** rpm
